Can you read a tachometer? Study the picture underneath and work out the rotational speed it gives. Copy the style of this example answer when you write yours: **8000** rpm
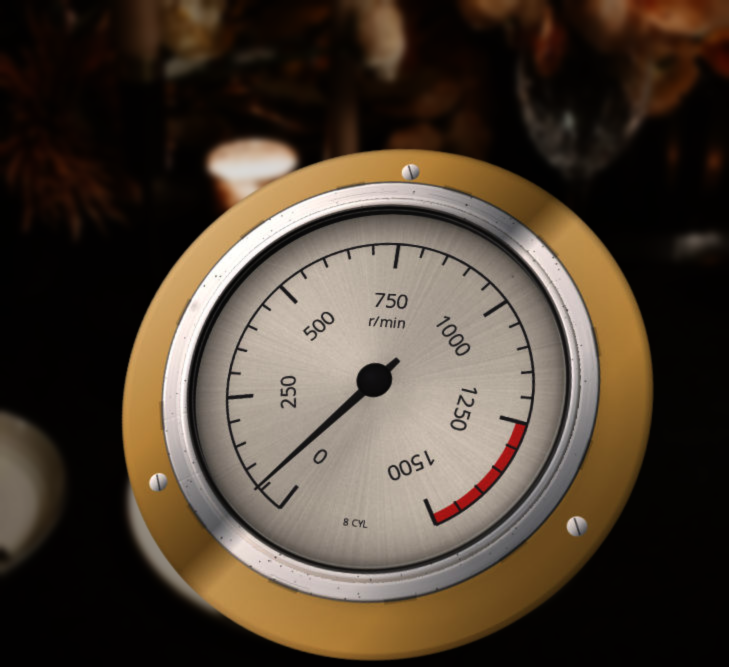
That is **50** rpm
